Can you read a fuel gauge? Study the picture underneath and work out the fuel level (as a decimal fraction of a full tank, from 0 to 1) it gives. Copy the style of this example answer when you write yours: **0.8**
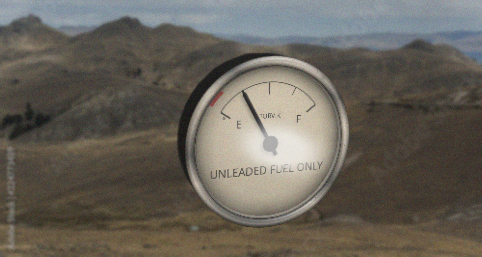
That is **0.25**
